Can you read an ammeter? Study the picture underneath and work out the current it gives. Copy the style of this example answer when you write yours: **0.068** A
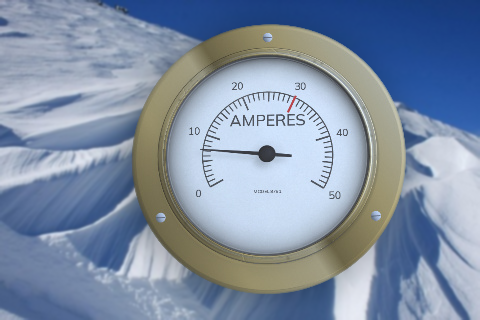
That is **7** A
